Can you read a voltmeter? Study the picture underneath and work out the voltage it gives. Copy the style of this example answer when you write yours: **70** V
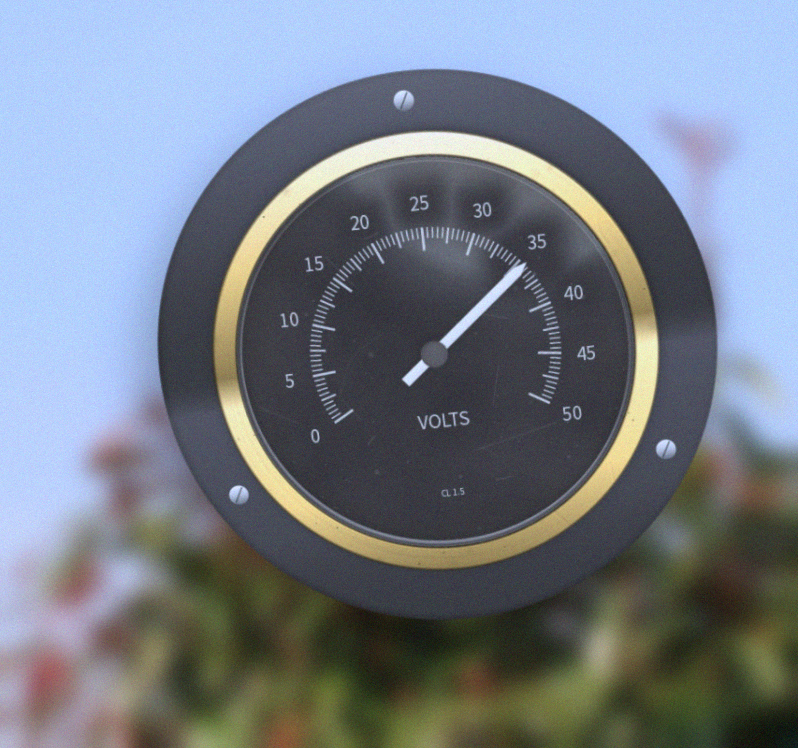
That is **35.5** V
